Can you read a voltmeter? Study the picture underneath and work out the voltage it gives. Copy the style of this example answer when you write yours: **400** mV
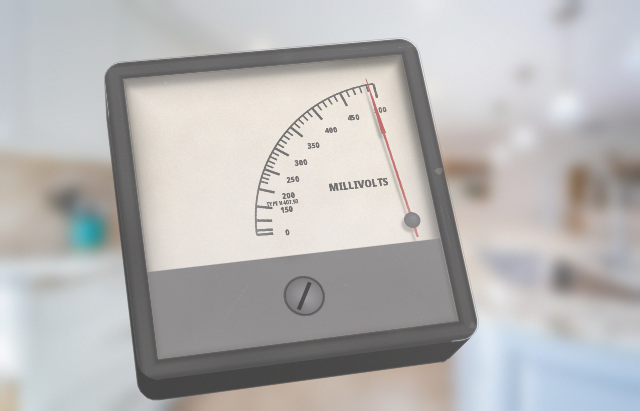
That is **490** mV
